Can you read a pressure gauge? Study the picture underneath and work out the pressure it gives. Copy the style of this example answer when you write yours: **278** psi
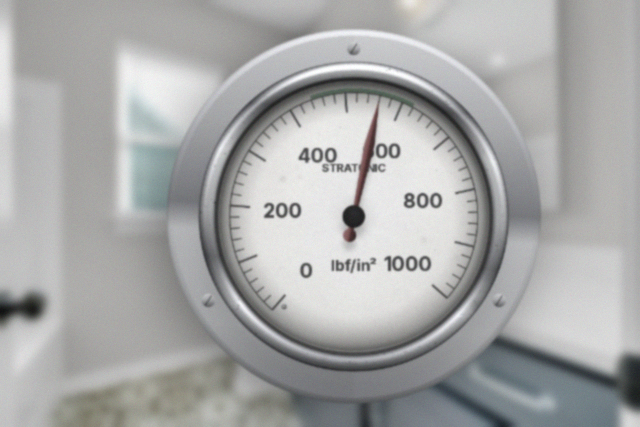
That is **560** psi
